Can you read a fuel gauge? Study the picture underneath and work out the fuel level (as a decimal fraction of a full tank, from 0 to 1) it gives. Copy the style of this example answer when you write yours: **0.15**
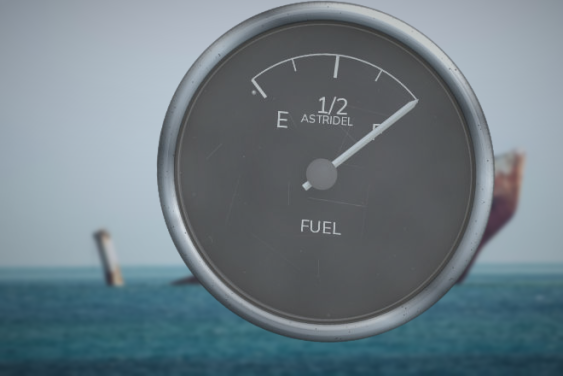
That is **1**
